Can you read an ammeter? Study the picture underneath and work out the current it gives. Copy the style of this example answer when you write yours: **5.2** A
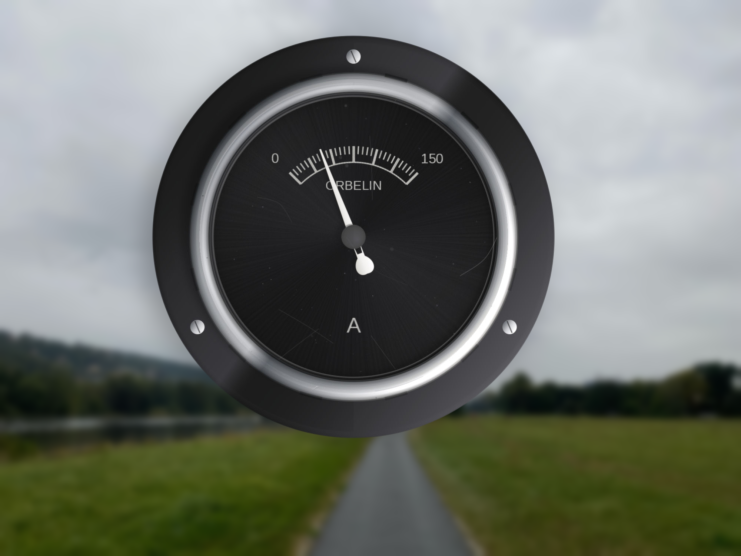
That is **40** A
